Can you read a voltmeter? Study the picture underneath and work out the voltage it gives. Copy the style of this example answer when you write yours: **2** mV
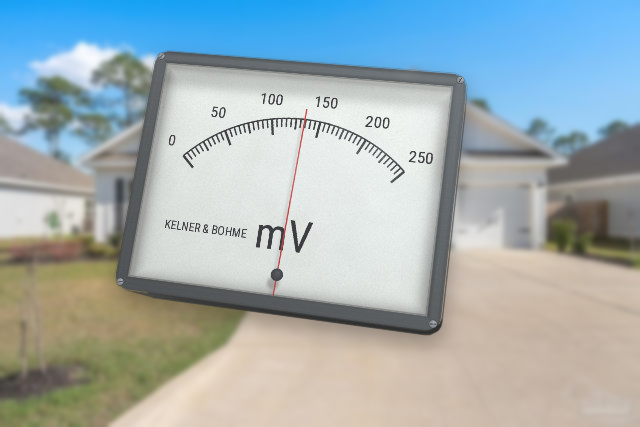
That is **135** mV
